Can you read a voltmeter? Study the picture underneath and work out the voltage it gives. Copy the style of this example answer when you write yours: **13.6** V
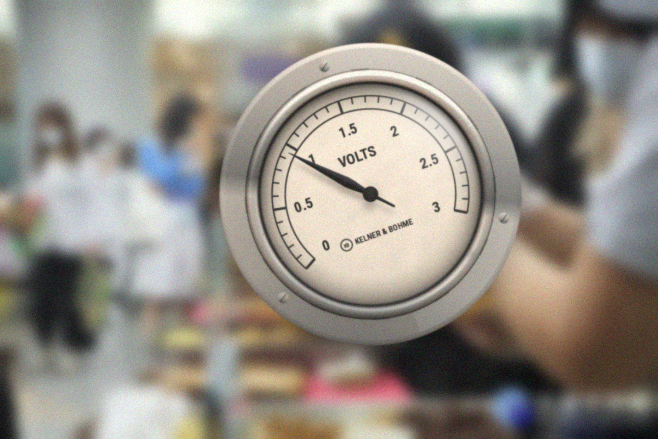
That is **0.95** V
